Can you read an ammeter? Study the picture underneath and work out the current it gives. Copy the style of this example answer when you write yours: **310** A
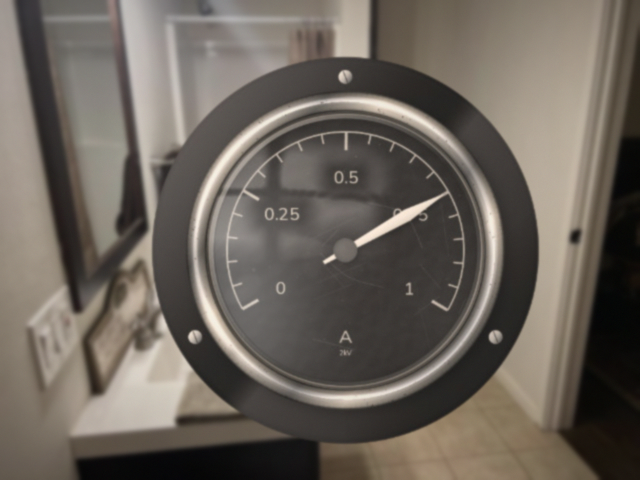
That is **0.75** A
